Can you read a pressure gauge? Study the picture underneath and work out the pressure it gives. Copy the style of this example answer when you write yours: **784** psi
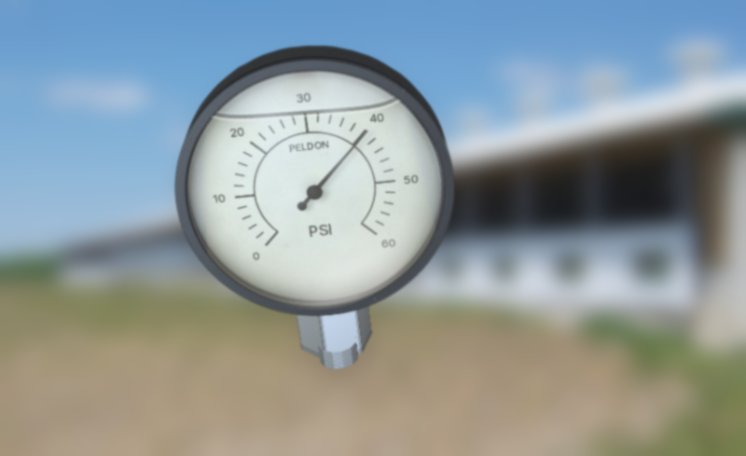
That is **40** psi
